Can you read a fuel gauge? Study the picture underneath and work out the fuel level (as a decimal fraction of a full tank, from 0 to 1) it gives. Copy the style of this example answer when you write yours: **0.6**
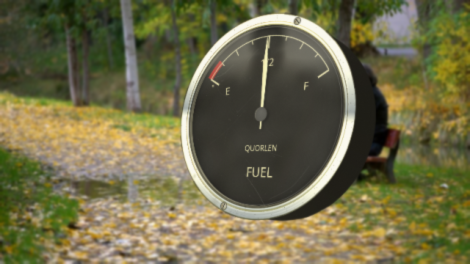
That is **0.5**
